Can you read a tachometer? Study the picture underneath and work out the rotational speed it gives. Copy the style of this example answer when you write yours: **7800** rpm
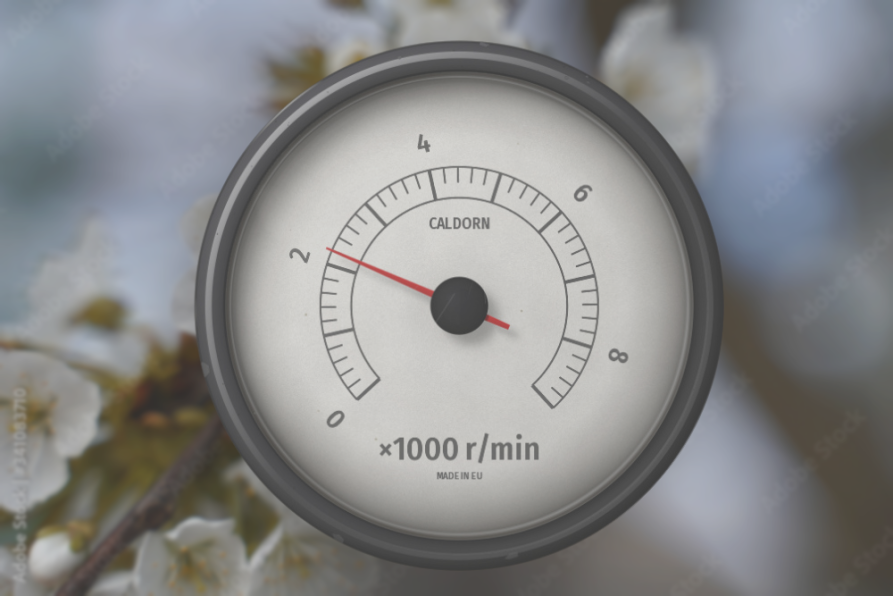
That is **2200** rpm
